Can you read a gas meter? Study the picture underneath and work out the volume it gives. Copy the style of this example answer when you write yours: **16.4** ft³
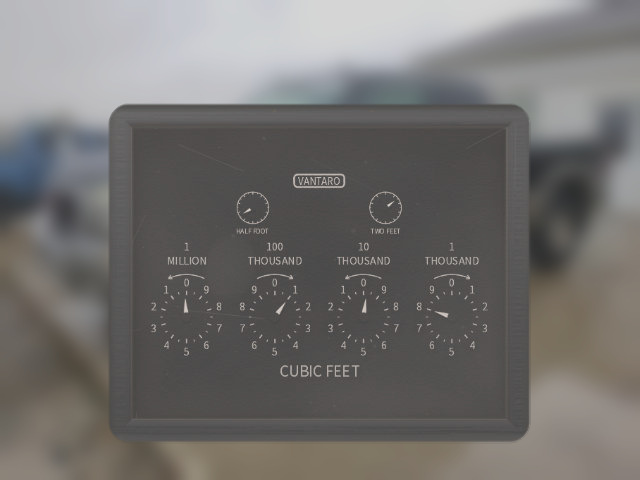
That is **9800** ft³
